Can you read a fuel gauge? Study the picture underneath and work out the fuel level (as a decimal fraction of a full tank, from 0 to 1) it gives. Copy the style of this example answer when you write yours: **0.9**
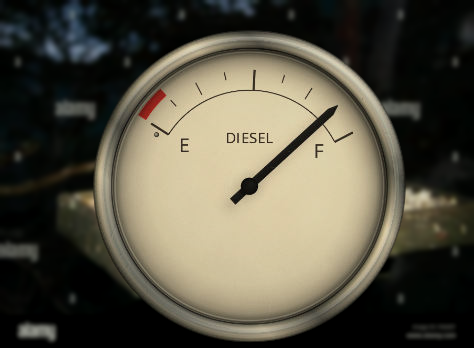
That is **0.875**
